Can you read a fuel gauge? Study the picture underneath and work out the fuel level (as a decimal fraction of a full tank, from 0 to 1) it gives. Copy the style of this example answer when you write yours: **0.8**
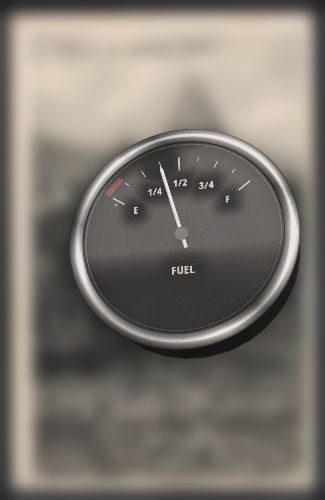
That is **0.375**
